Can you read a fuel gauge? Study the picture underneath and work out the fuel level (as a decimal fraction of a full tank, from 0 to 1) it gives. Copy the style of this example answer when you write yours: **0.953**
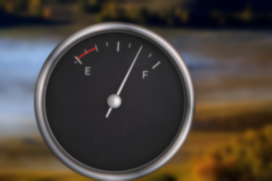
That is **0.75**
